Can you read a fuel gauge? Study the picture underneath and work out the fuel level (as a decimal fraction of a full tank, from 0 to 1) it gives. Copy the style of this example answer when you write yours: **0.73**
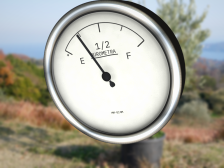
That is **0.25**
